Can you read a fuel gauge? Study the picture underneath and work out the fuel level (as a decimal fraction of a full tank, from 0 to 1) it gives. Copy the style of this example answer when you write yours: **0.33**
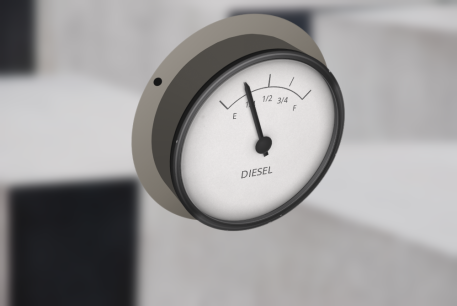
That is **0.25**
